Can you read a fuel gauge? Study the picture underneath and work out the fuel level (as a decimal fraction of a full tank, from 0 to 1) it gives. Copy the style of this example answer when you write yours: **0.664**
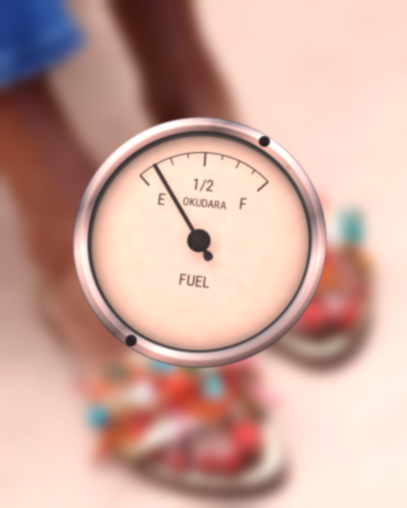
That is **0.125**
